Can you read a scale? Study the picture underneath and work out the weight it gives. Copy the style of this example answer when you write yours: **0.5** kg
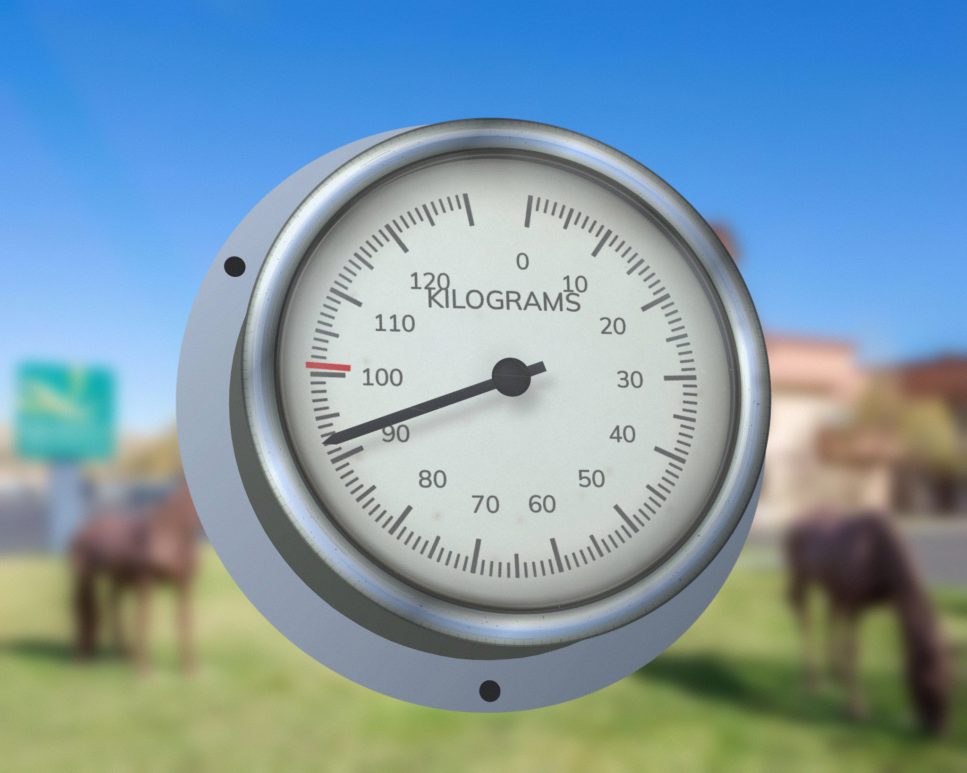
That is **92** kg
